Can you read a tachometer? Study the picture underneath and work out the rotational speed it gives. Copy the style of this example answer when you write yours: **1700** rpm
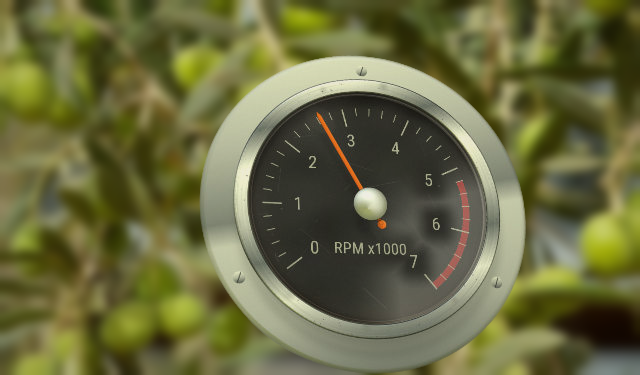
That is **2600** rpm
